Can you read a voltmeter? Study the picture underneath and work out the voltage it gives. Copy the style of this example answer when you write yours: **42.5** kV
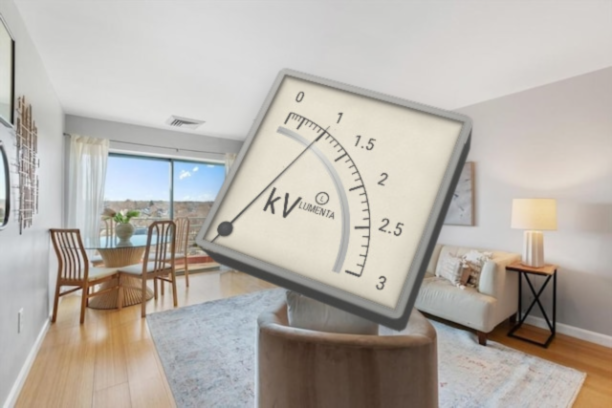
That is **1** kV
